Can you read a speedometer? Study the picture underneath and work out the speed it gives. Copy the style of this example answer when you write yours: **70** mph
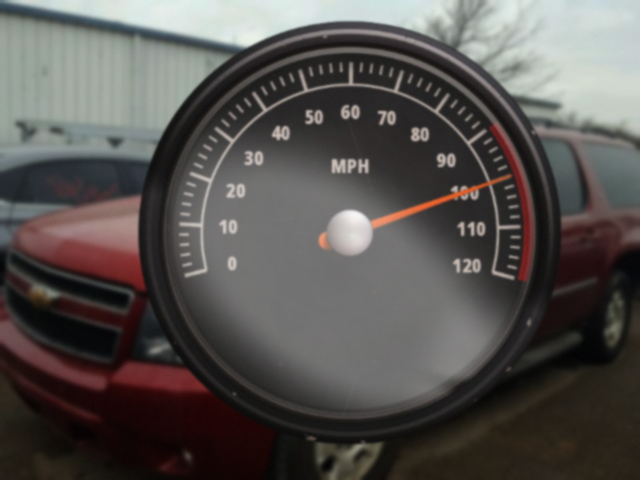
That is **100** mph
